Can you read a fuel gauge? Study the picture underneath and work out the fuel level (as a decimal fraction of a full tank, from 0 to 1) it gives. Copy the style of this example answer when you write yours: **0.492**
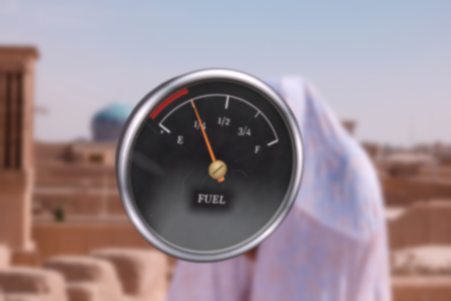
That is **0.25**
